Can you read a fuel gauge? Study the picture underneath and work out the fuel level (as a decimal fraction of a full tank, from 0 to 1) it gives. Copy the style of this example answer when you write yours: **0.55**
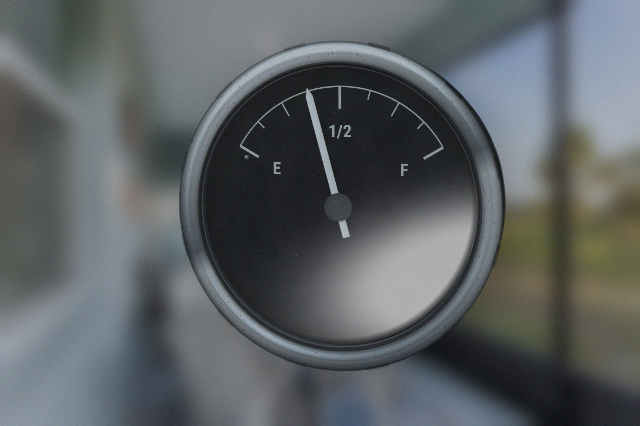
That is **0.375**
